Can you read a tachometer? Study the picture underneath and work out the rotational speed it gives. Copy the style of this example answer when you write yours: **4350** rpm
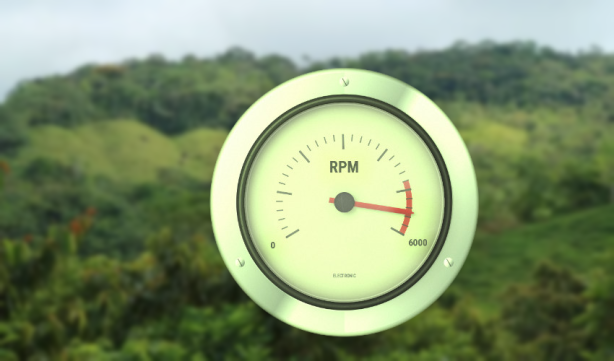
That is **5500** rpm
